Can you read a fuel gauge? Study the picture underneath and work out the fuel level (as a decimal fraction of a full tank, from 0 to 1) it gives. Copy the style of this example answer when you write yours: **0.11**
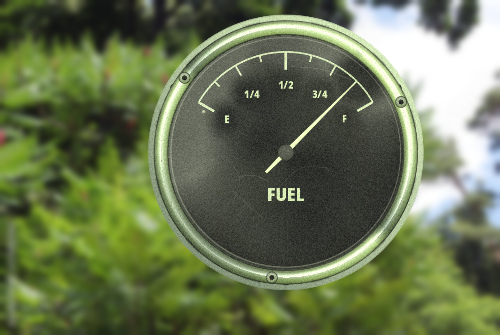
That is **0.875**
